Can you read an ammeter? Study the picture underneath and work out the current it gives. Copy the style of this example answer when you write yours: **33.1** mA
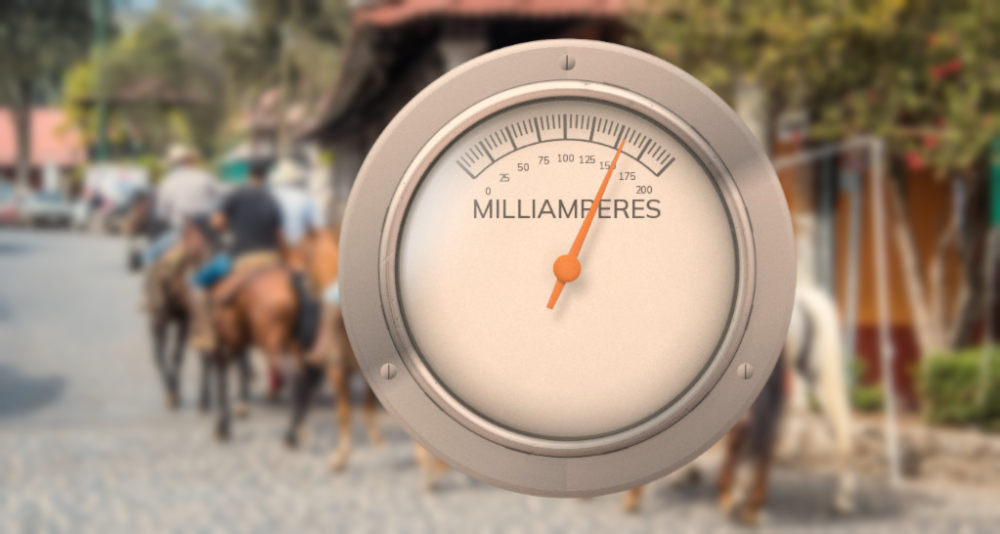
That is **155** mA
